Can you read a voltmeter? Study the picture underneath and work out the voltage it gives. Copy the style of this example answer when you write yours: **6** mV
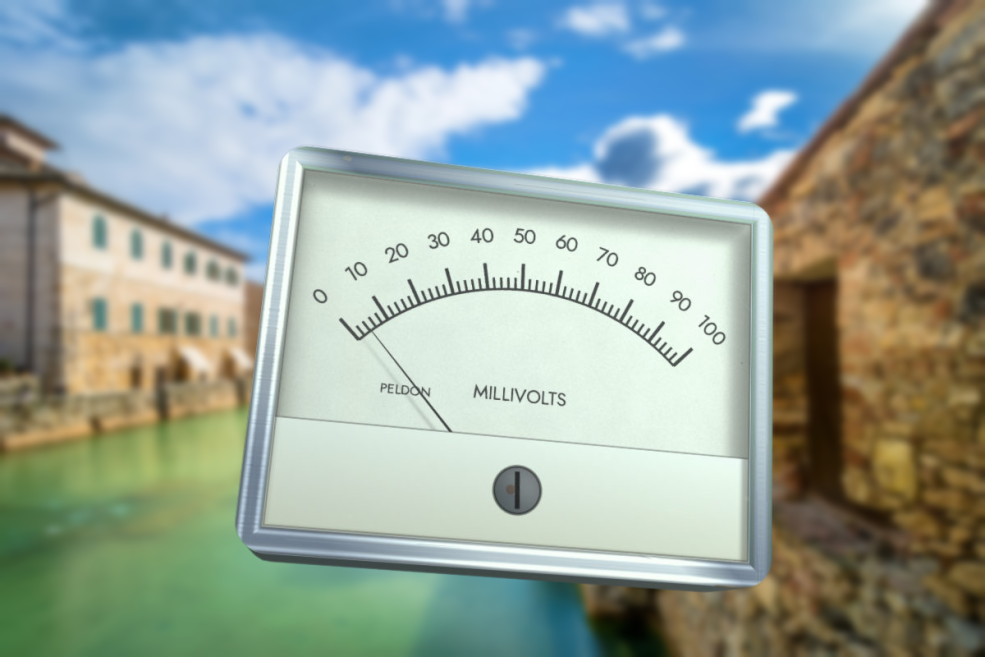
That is **4** mV
